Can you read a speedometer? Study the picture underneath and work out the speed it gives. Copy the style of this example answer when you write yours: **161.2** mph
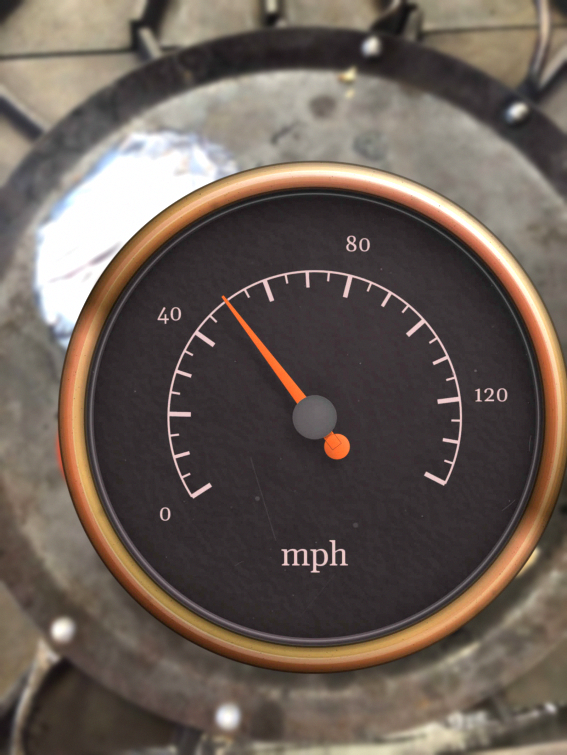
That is **50** mph
